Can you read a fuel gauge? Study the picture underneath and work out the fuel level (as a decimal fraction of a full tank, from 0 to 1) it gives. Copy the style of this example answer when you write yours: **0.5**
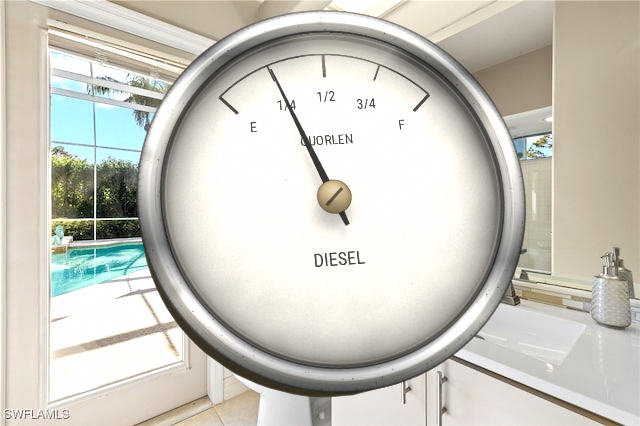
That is **0.25**
